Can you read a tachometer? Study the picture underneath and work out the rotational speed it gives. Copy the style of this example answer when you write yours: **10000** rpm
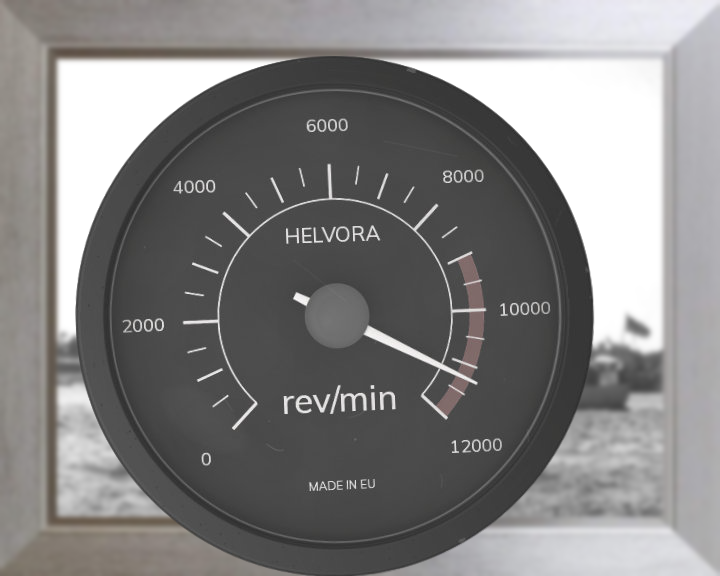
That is **11250** rpm
